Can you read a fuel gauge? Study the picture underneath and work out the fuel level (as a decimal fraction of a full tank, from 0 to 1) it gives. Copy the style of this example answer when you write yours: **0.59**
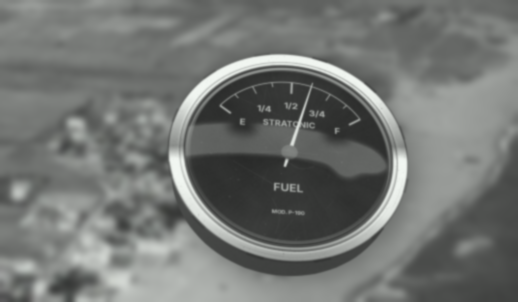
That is **0.625**
